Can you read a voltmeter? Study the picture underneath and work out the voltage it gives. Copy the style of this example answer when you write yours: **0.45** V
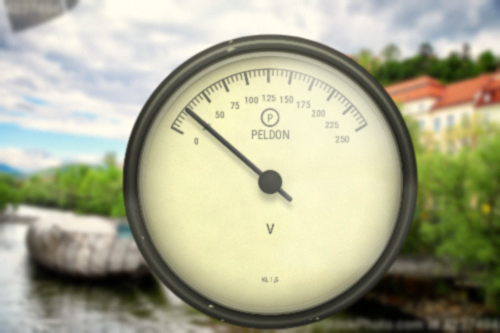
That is **25** V
